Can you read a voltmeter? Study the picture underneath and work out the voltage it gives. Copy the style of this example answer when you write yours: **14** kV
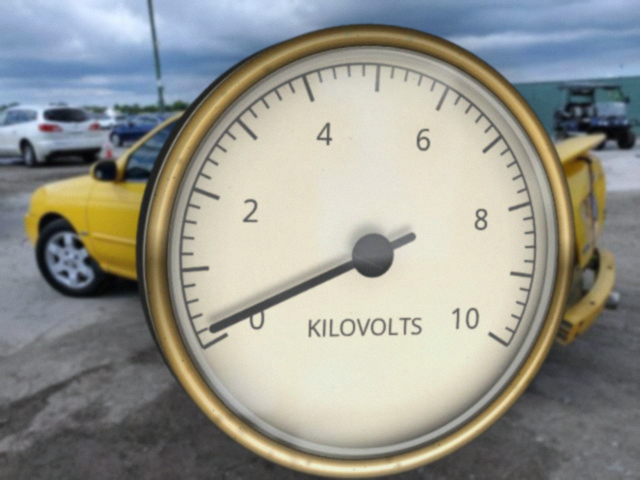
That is **0.2** kV
